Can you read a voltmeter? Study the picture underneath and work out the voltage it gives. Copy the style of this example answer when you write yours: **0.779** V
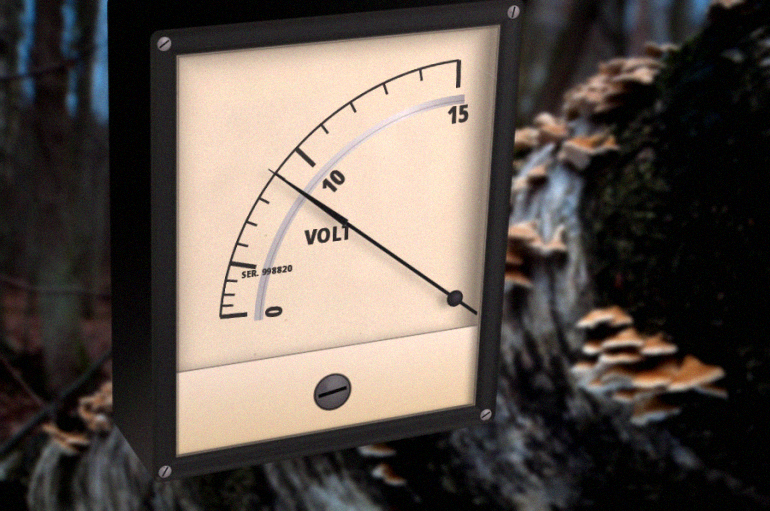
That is **9** V
